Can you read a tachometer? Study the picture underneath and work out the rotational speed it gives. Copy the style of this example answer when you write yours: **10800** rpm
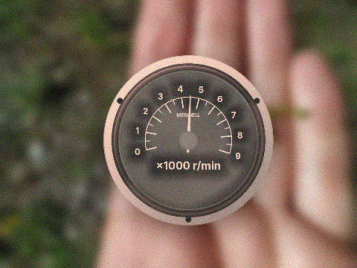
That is **4500** rpm
